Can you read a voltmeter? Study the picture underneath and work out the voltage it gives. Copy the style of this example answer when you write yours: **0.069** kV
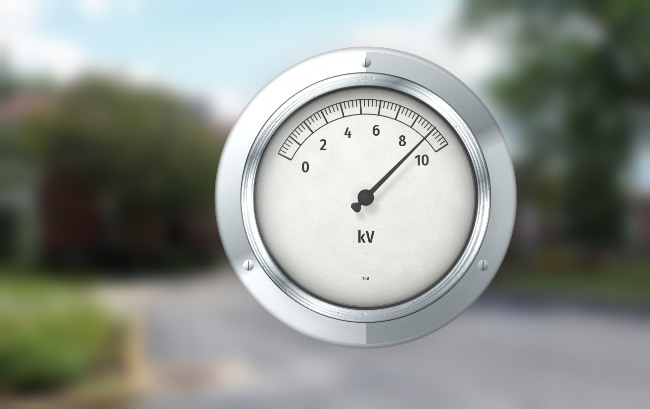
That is **9** kV
